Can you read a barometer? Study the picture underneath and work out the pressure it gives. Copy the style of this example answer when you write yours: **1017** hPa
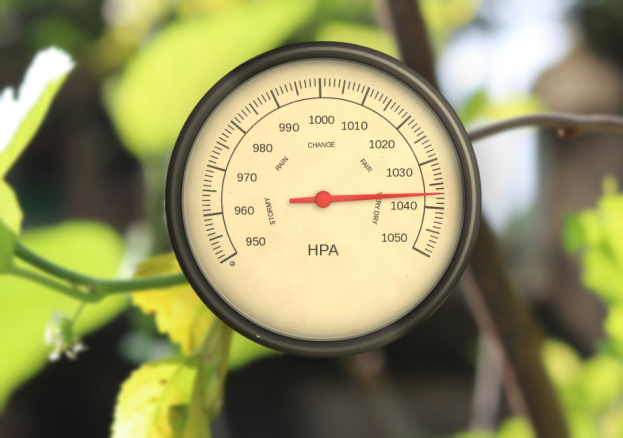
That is **1037** hPa
